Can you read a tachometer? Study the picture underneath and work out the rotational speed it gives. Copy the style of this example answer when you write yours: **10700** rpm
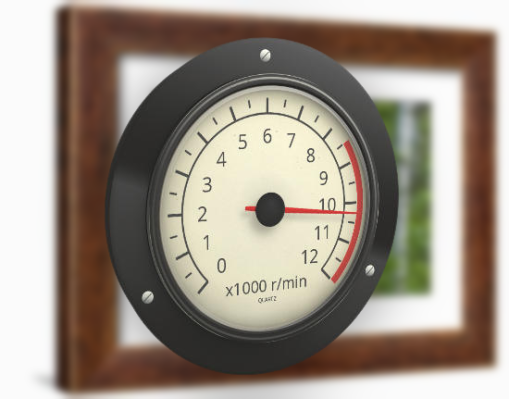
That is **10250** rpm
